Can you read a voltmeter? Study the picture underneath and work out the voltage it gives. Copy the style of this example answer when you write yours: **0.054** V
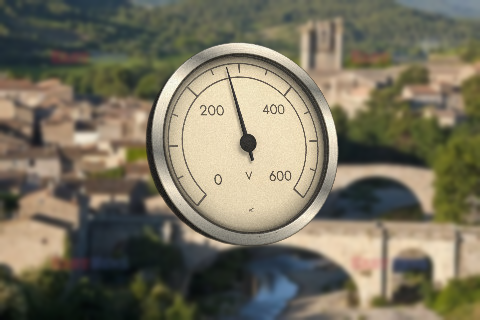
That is **275** V
